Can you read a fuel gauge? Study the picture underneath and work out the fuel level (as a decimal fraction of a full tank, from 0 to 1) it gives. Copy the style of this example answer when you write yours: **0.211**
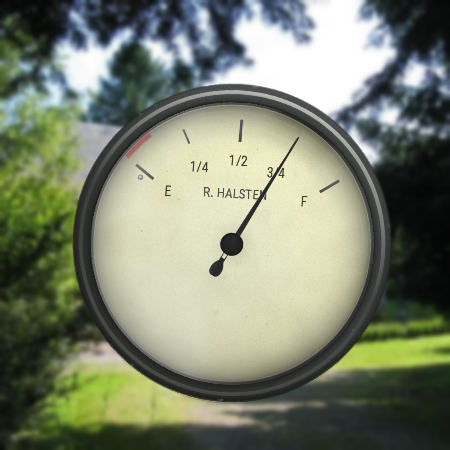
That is **0.75**
